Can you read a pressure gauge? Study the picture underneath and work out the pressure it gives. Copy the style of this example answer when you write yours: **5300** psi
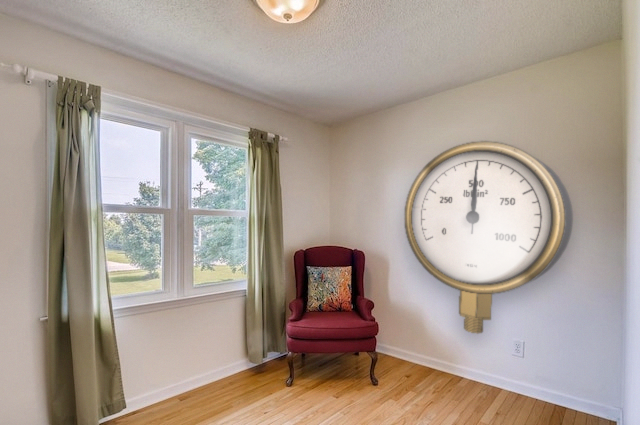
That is **500** psi
